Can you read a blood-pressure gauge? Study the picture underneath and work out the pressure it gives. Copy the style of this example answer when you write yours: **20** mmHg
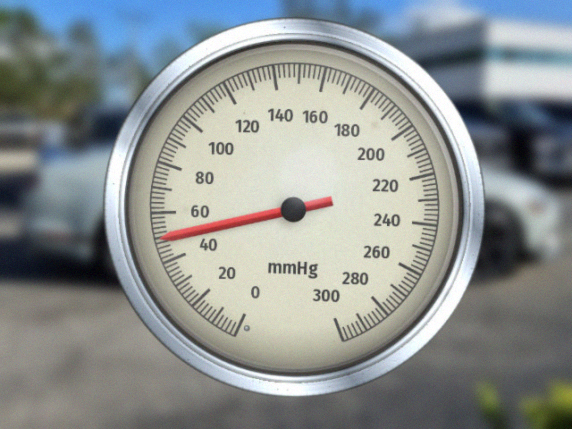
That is **50** mmHg
